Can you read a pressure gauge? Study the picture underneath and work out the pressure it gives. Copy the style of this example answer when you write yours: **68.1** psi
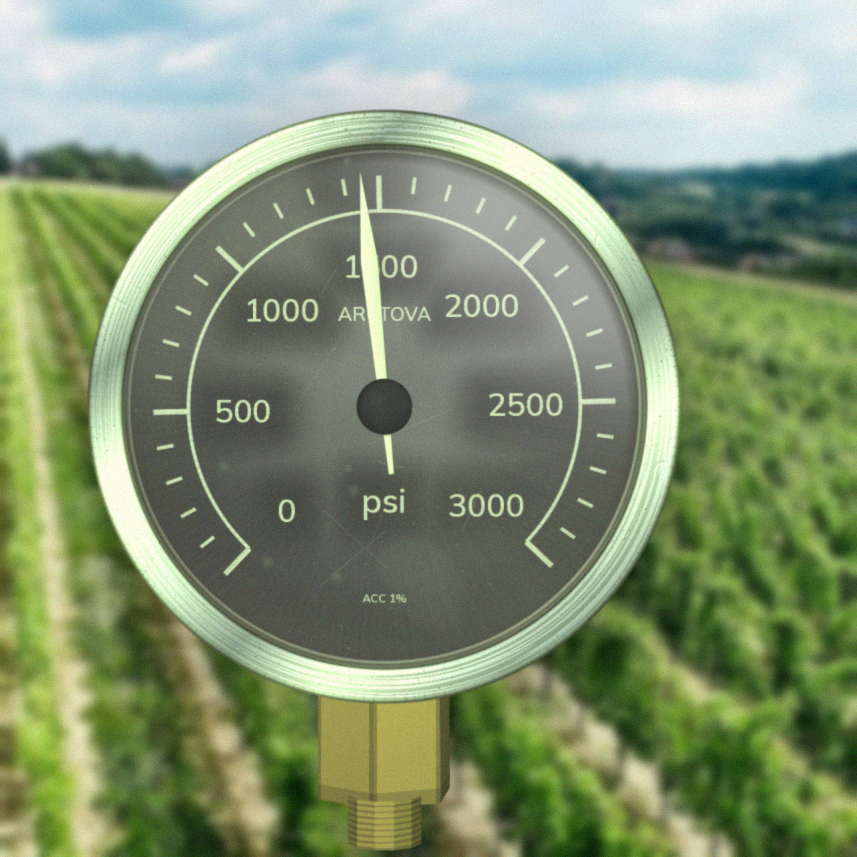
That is **1450** psi
